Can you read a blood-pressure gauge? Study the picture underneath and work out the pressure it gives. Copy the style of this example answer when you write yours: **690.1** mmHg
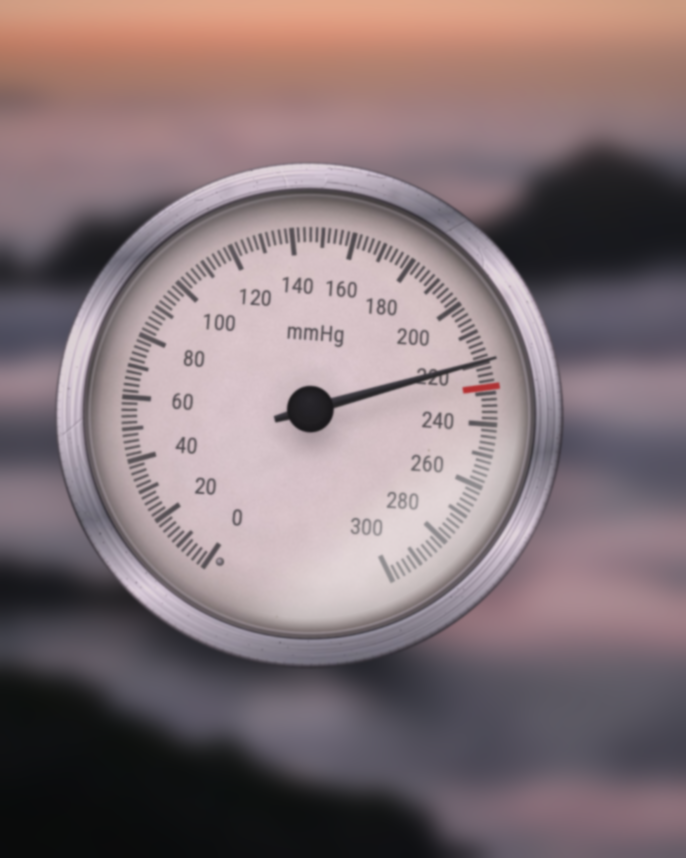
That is **220** mmHg
